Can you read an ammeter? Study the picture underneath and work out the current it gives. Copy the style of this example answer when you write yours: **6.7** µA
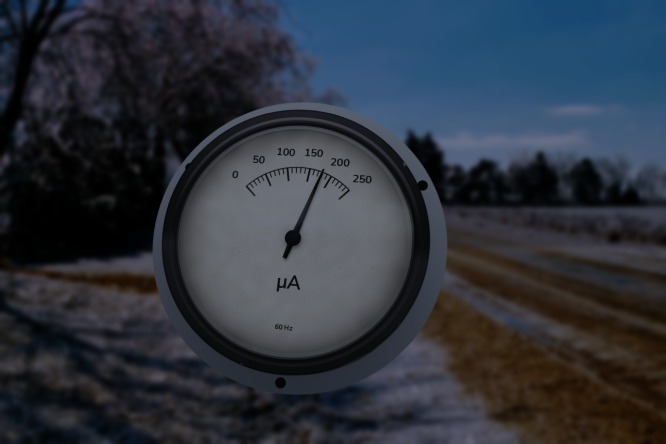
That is **180** µA
